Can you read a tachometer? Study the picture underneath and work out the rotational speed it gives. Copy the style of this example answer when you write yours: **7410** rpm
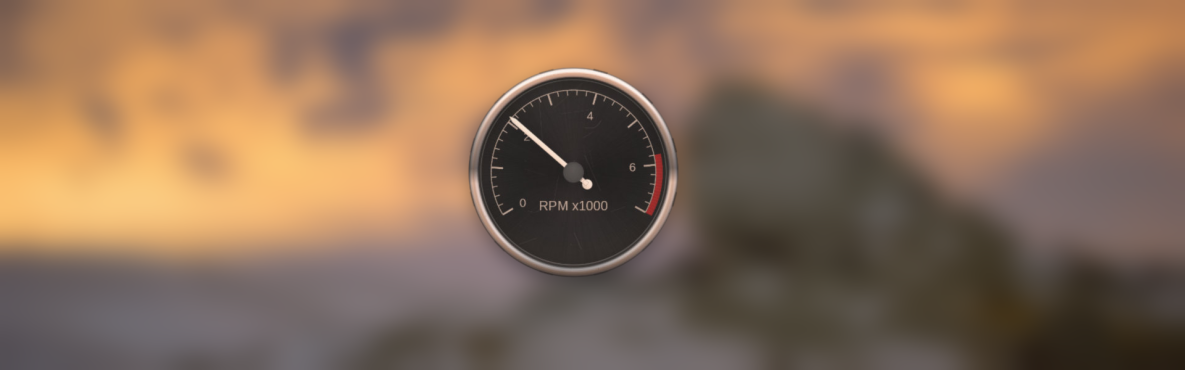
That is **2100** rpm
